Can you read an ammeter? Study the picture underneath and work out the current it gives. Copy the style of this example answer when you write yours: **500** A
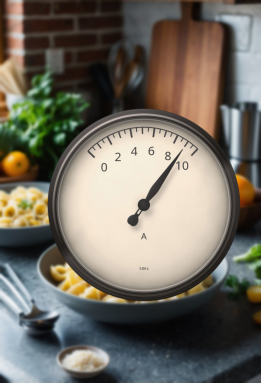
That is **9** A
